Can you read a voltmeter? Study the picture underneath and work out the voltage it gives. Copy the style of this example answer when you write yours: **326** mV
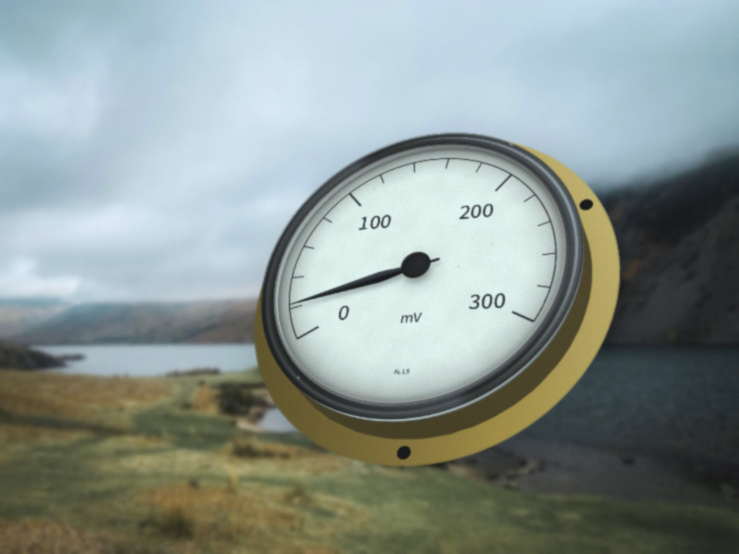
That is **20** mV
